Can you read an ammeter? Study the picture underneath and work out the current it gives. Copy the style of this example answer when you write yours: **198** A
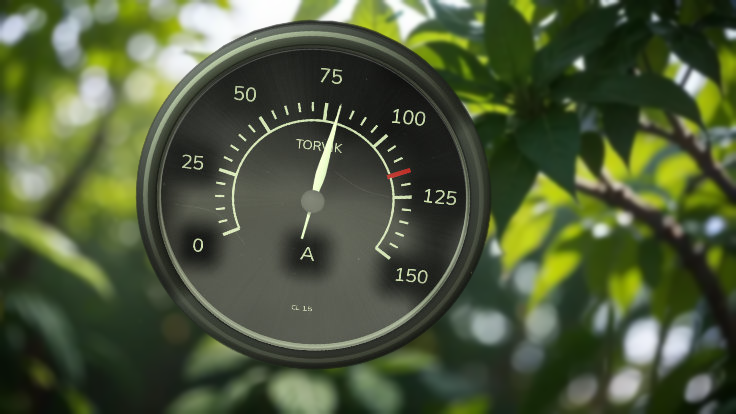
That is **80** A
